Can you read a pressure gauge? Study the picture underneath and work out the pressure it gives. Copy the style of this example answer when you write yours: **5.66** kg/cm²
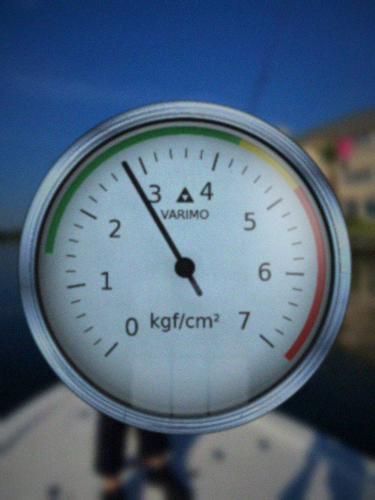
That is **2.8** kg/cm²
